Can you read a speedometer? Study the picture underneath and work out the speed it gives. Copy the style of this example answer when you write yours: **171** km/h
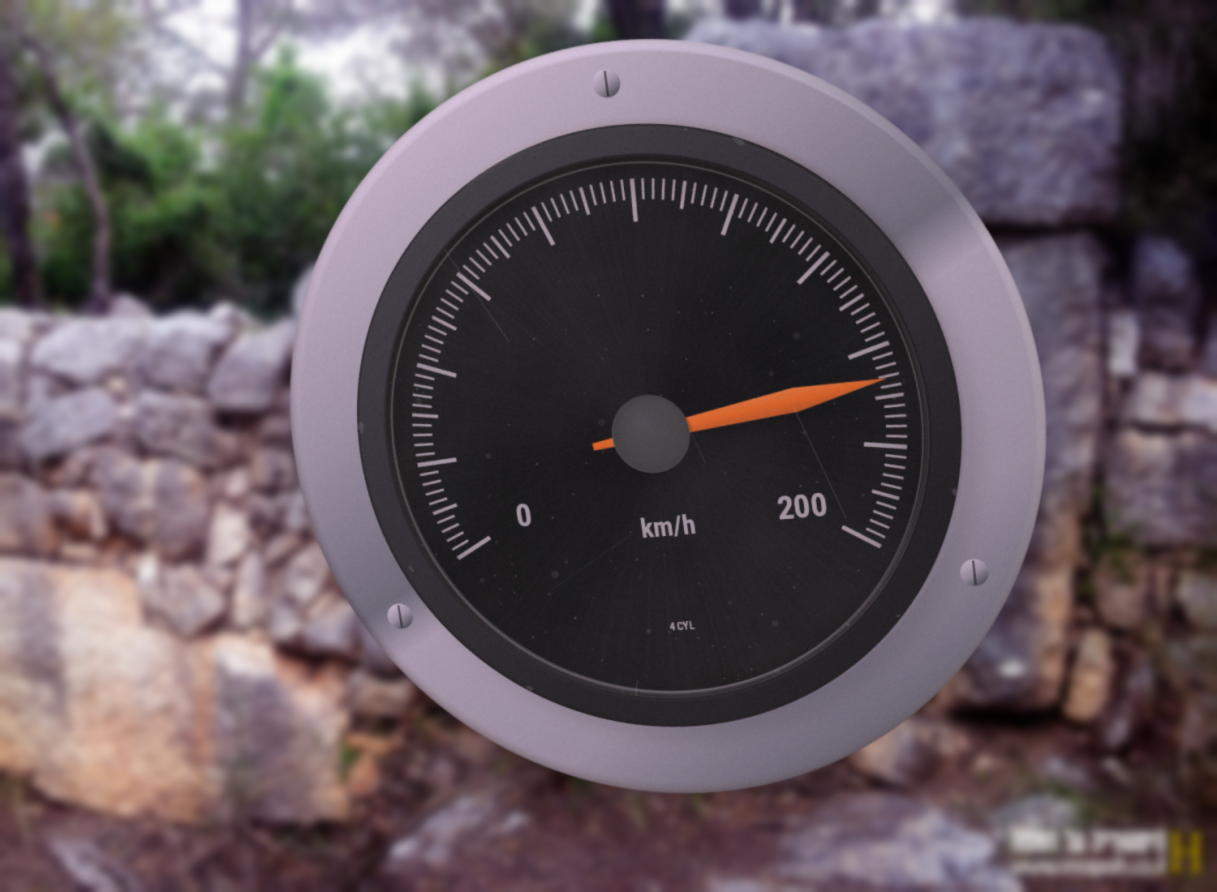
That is **166** km/h
